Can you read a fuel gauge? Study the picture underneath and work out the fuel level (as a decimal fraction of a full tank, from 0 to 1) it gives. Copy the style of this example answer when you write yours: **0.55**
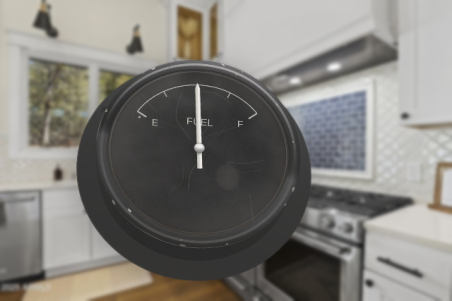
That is **0.5**
